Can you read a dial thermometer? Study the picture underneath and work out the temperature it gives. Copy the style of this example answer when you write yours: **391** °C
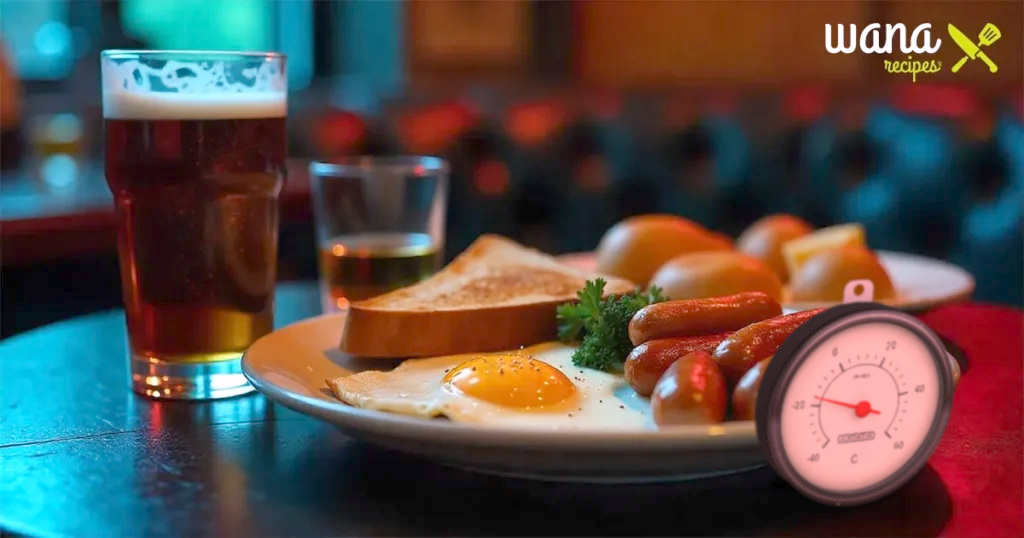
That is **-16** °C
